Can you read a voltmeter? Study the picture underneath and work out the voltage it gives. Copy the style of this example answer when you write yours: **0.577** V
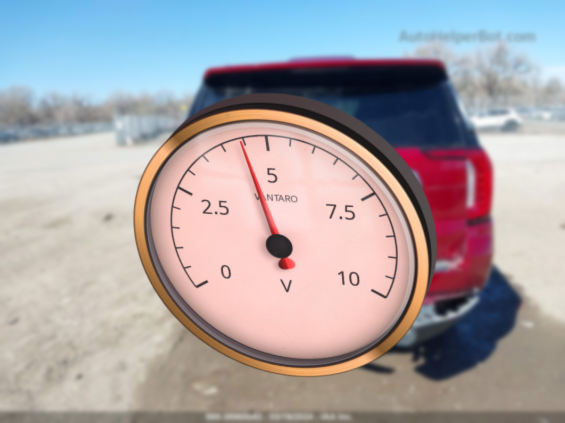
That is **4.5** V
